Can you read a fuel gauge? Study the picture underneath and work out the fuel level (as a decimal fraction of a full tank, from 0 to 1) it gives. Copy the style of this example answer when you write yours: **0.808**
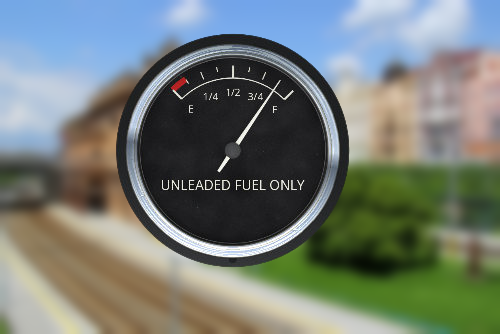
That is **0.875**
